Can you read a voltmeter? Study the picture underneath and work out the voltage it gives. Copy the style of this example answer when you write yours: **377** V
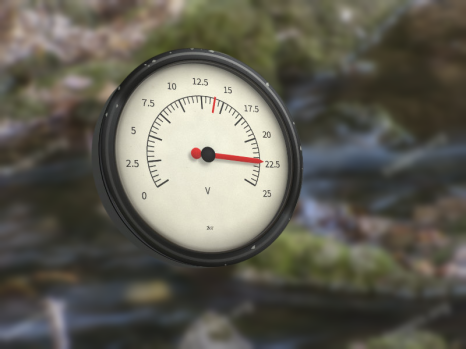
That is **22.5** V
